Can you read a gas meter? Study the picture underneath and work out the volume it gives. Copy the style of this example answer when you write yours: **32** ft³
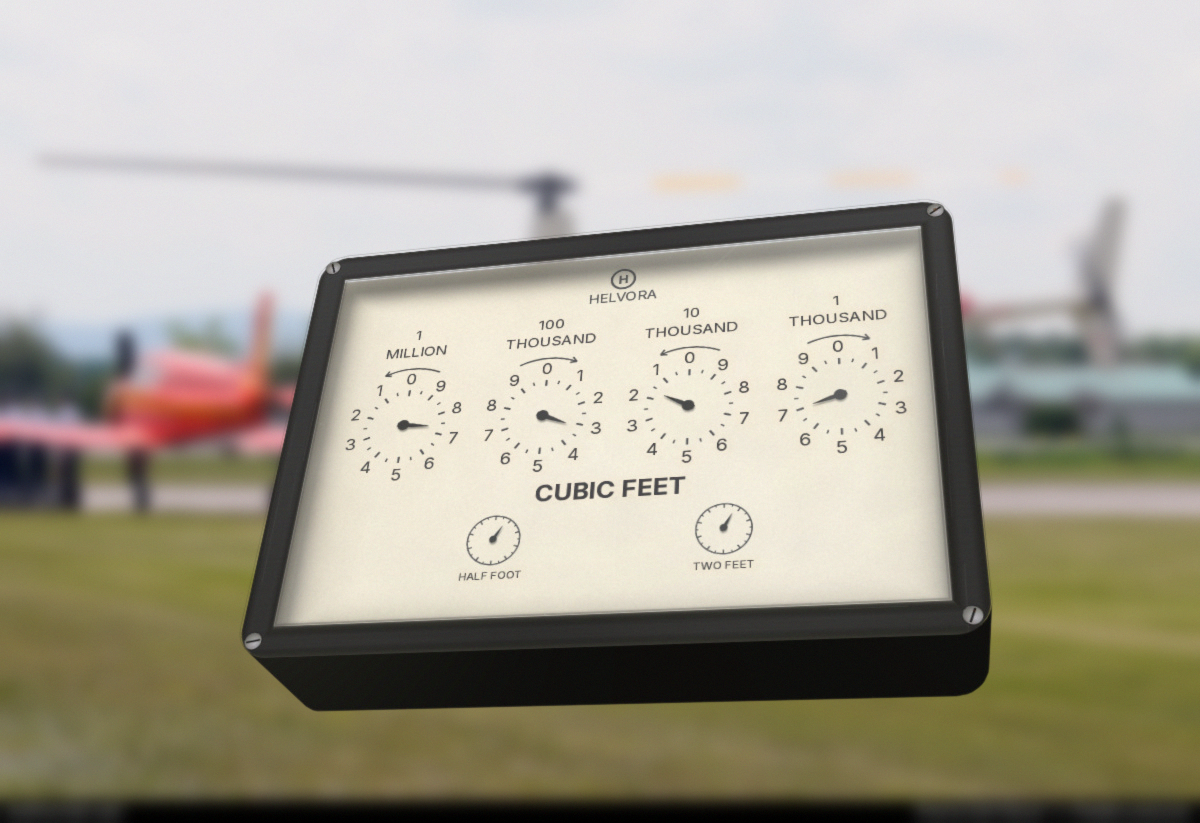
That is **731700** ft³
